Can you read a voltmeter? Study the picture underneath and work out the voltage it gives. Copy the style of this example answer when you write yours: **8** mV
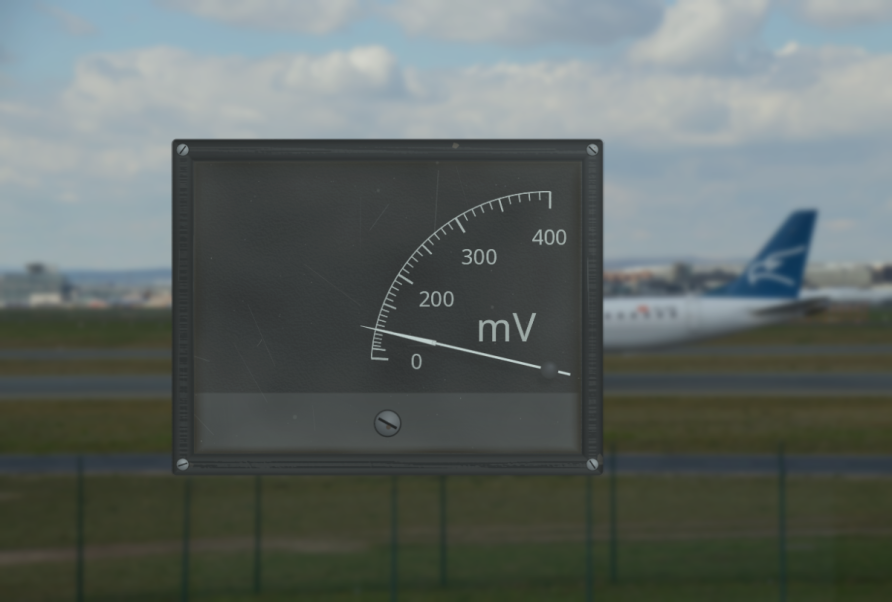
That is **100** mV
